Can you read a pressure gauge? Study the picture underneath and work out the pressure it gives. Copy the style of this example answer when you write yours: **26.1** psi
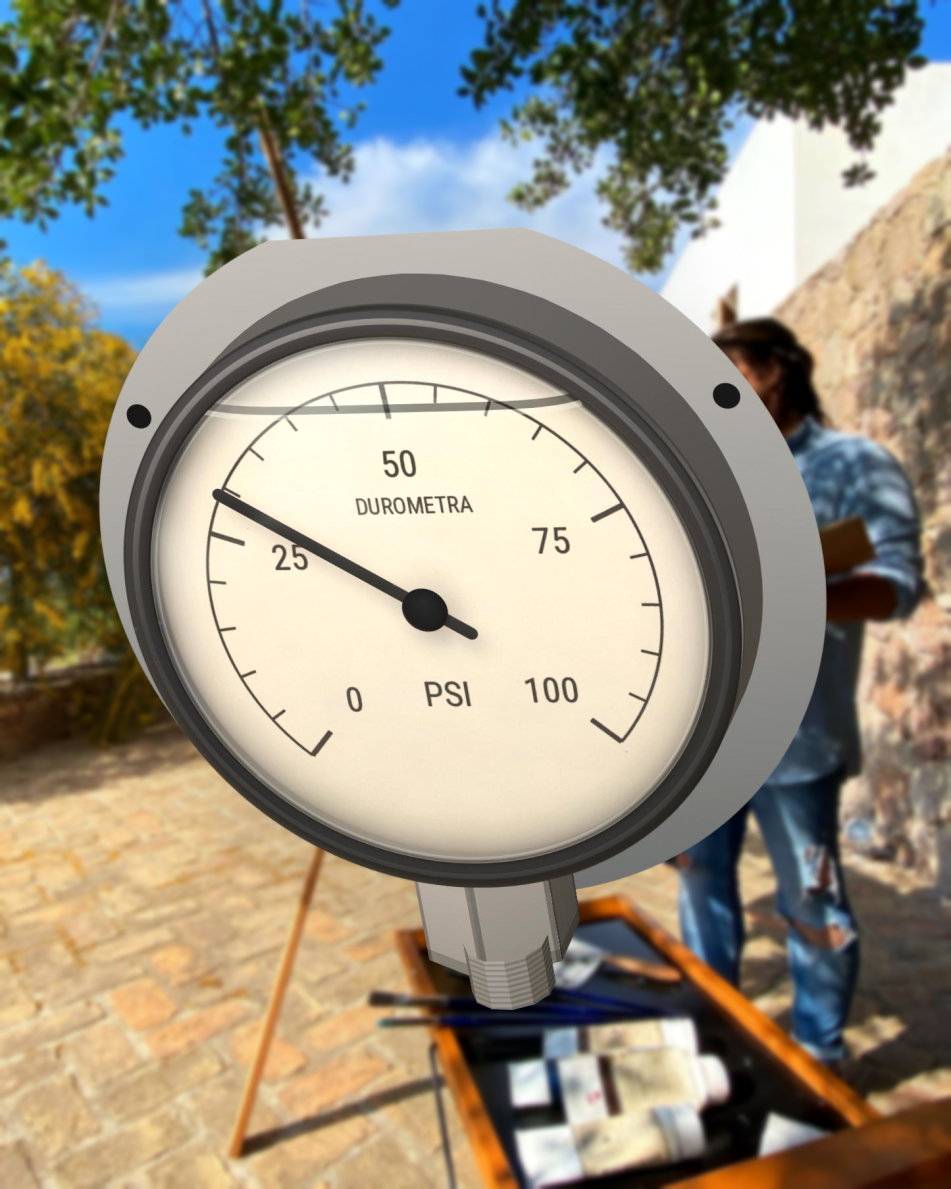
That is **30** psi
